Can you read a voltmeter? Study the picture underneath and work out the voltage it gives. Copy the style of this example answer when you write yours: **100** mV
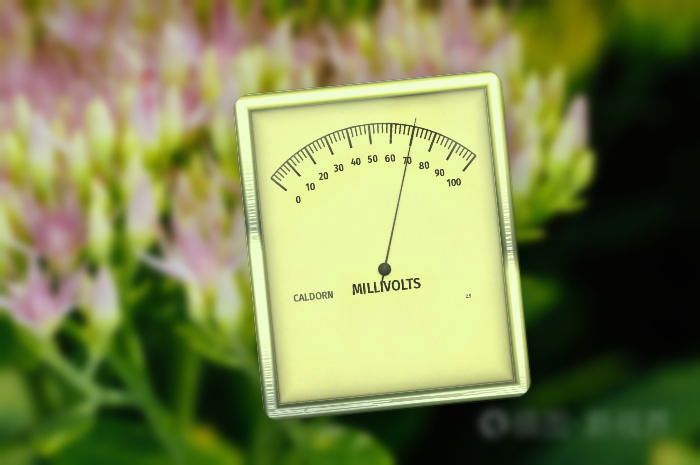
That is **70** mV
